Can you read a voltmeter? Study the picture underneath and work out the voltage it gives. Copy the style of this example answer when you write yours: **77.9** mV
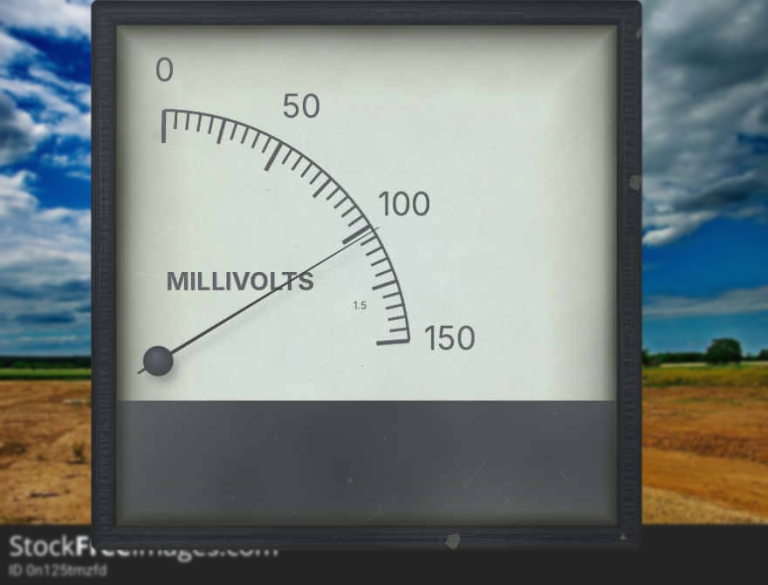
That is **102.5** mV
